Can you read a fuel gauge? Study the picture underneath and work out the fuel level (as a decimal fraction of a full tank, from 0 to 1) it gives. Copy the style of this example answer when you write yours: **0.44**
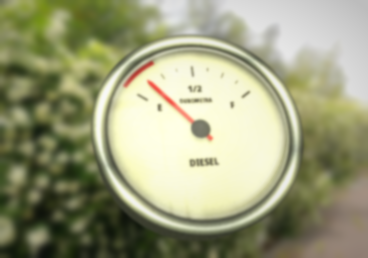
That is **0.125**
